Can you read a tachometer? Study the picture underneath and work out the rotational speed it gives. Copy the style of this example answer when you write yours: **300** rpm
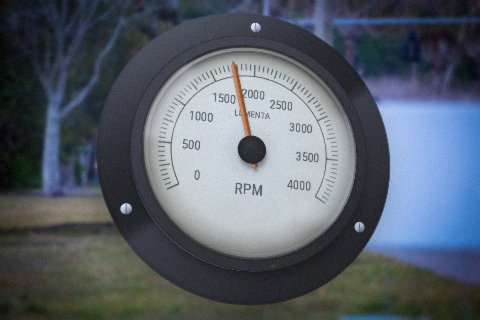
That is **1750** rpm
